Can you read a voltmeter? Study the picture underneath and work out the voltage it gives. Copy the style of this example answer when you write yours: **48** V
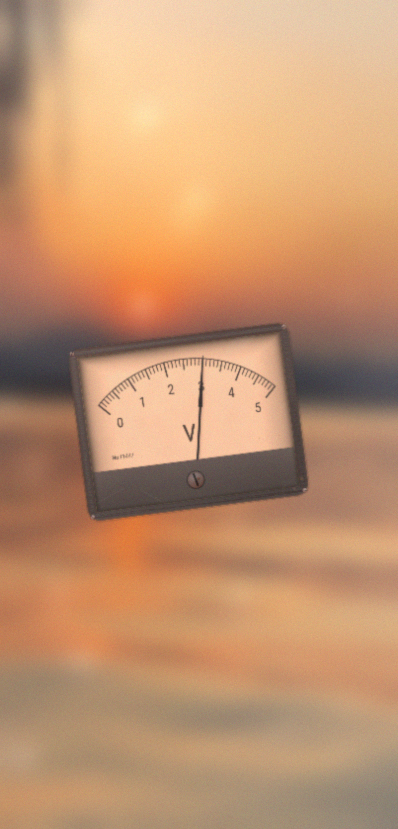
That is **3** V
